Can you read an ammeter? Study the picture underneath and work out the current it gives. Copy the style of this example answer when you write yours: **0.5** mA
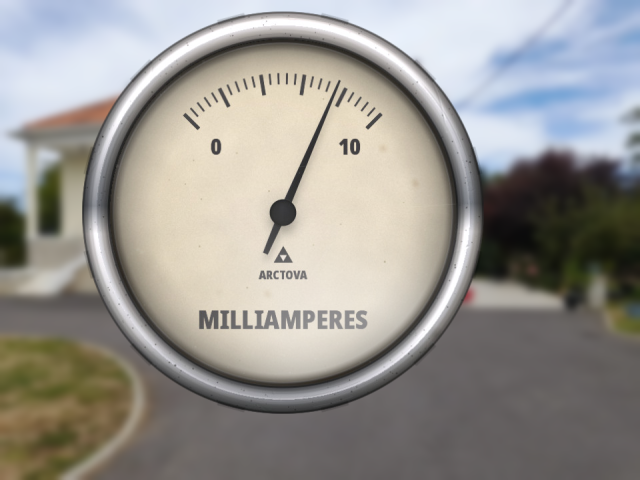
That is **7.6** mA
